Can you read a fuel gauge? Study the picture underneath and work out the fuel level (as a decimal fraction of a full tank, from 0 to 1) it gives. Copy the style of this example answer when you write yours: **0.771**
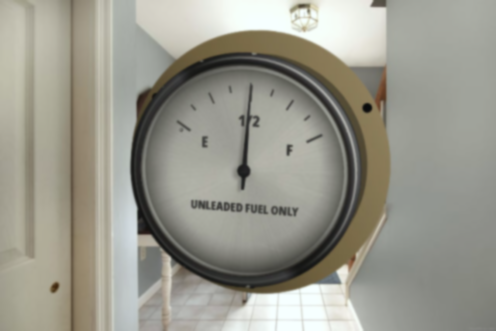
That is **0.5**
